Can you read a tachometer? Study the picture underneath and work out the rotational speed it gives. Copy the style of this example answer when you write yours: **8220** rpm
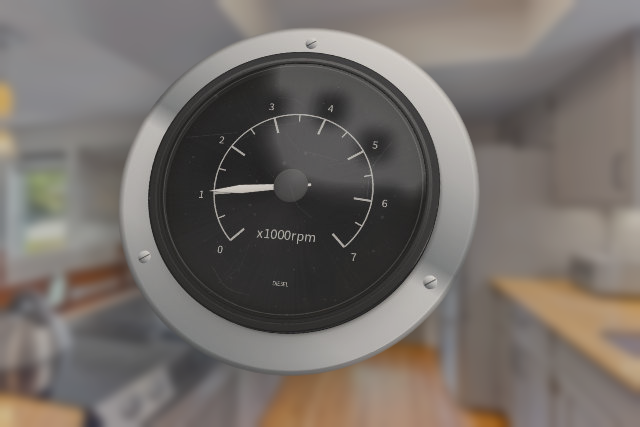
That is **1000** rpm
